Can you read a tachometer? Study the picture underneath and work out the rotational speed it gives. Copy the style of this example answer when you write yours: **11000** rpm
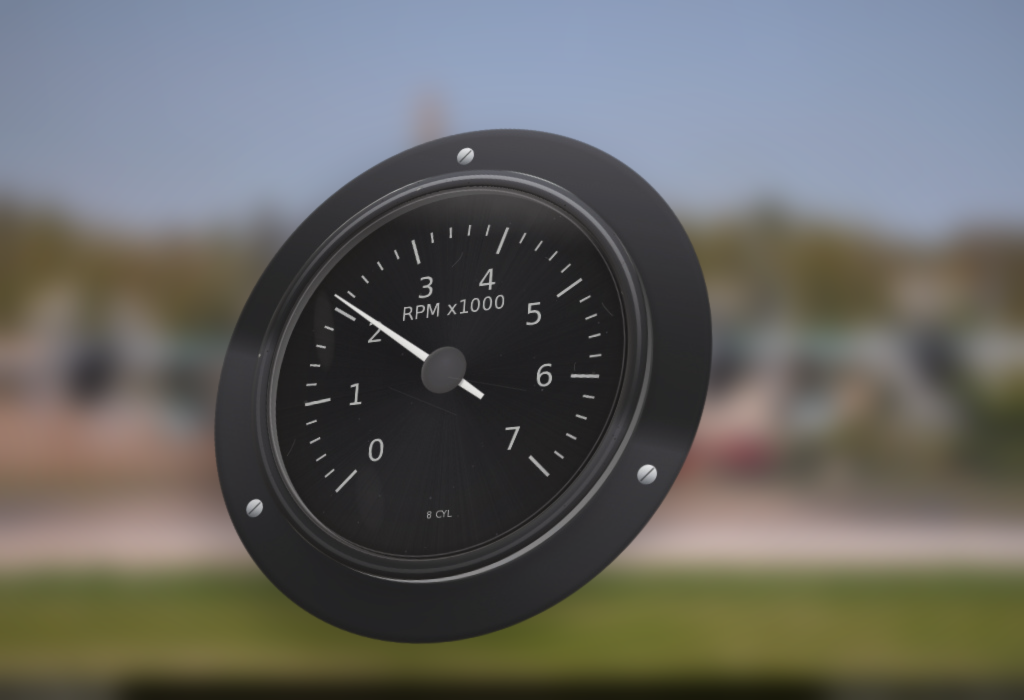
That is **2100** rpm
